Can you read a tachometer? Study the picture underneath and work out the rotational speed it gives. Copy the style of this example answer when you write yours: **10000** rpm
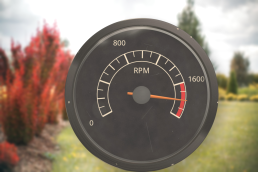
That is **1800** rpm
